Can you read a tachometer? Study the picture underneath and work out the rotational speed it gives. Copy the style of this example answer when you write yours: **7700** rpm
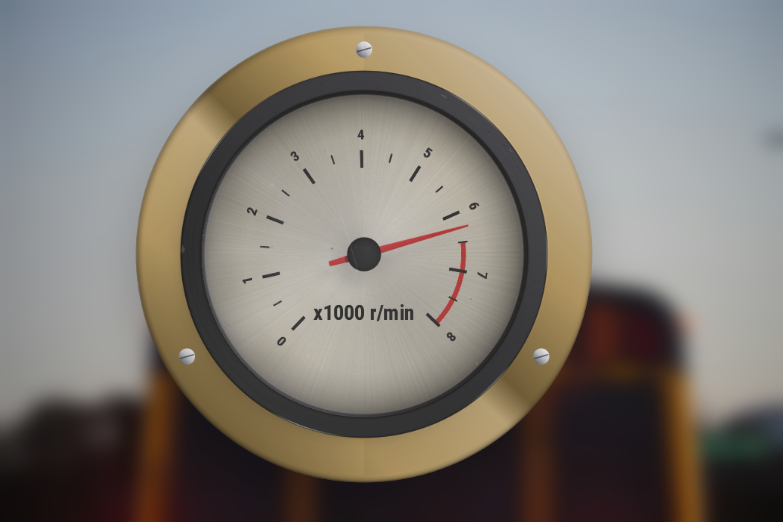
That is **6250** rpm
